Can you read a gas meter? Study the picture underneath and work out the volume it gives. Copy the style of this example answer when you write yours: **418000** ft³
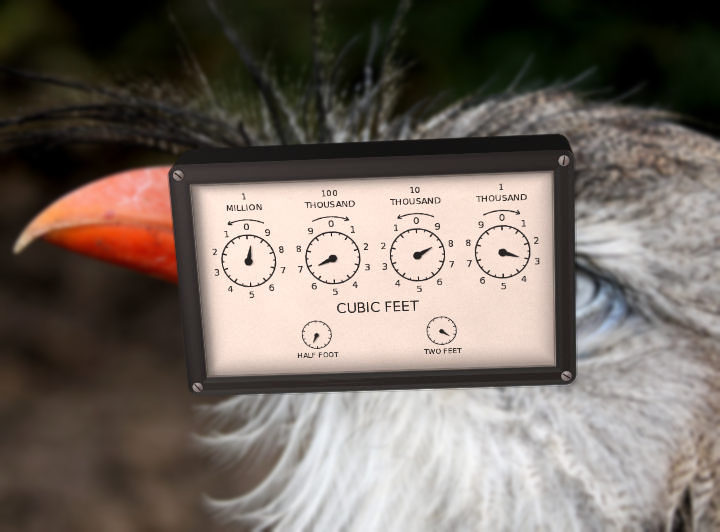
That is **968300** ft³
